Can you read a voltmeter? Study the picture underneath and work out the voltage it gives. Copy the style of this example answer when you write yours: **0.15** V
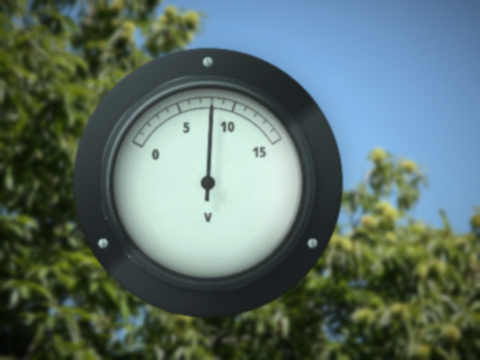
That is **8** V
